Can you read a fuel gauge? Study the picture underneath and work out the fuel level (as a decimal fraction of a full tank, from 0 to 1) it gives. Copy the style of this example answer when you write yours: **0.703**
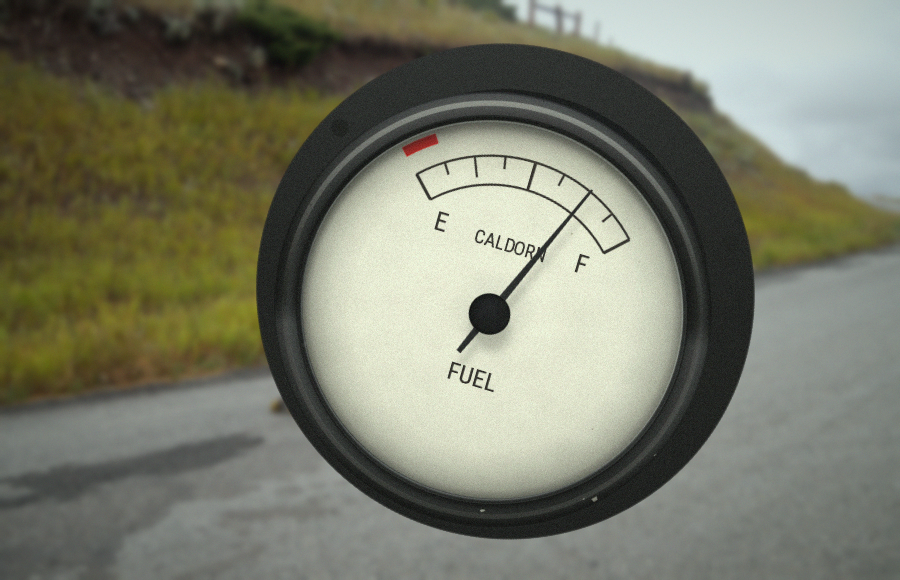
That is **0.75**
